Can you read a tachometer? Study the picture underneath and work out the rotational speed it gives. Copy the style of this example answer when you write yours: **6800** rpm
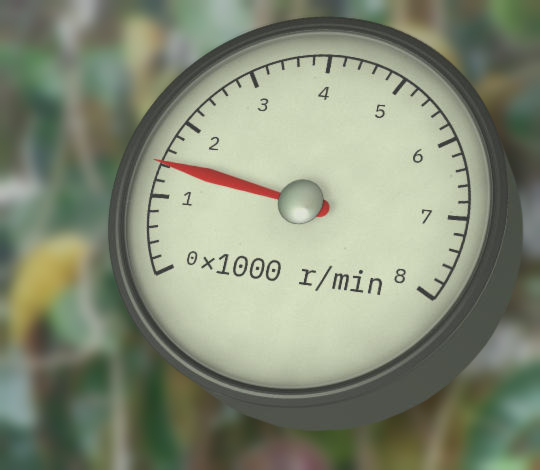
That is **1400** rpm
